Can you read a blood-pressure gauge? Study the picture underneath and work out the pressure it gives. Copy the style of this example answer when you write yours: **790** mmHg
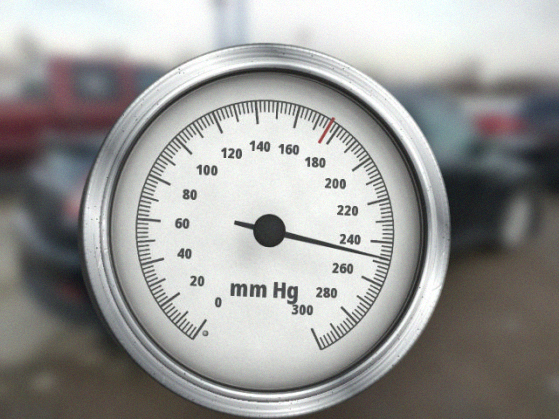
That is **248** mmHg
